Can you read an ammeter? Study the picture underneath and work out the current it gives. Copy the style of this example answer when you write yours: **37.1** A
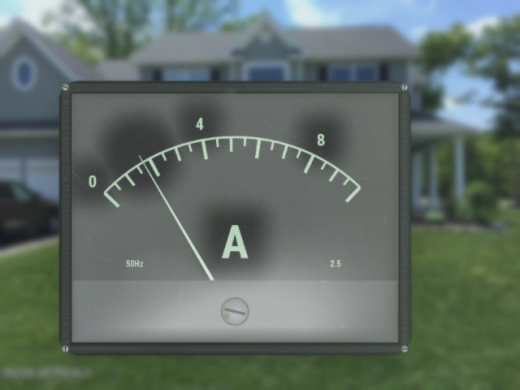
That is **1.75** A
